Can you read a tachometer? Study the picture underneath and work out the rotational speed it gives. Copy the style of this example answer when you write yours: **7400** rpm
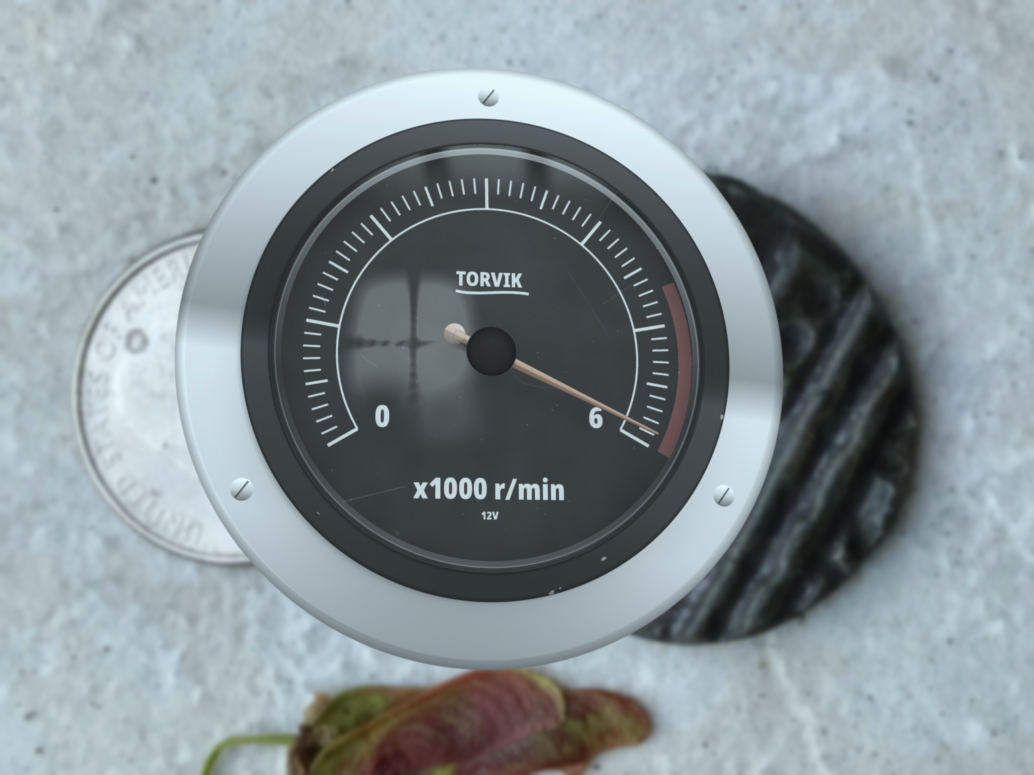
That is **5900** rpm
